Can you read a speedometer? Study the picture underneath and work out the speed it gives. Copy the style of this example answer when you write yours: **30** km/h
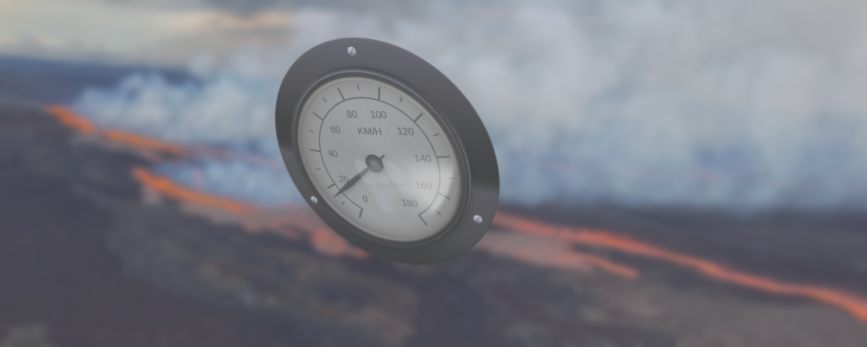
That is **15** km/h
